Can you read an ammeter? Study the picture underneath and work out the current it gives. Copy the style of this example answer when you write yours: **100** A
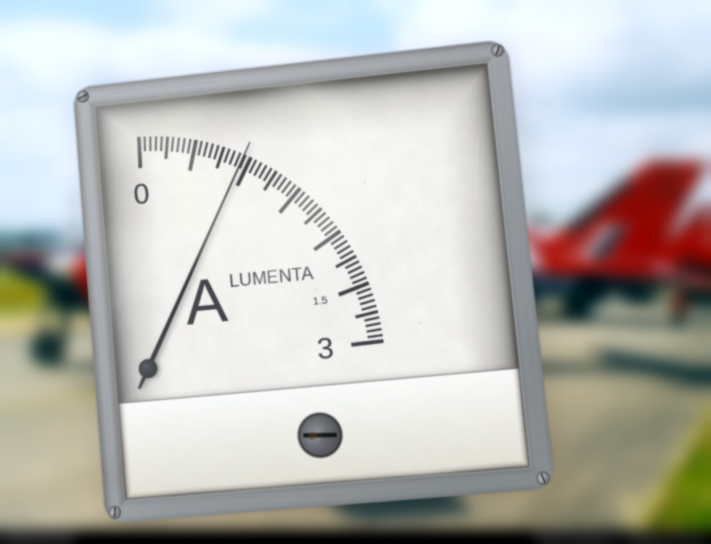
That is **0.95** A
